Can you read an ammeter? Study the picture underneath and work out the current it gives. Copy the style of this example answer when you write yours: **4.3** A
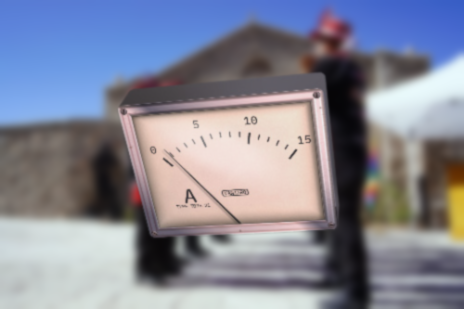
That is **1** A
